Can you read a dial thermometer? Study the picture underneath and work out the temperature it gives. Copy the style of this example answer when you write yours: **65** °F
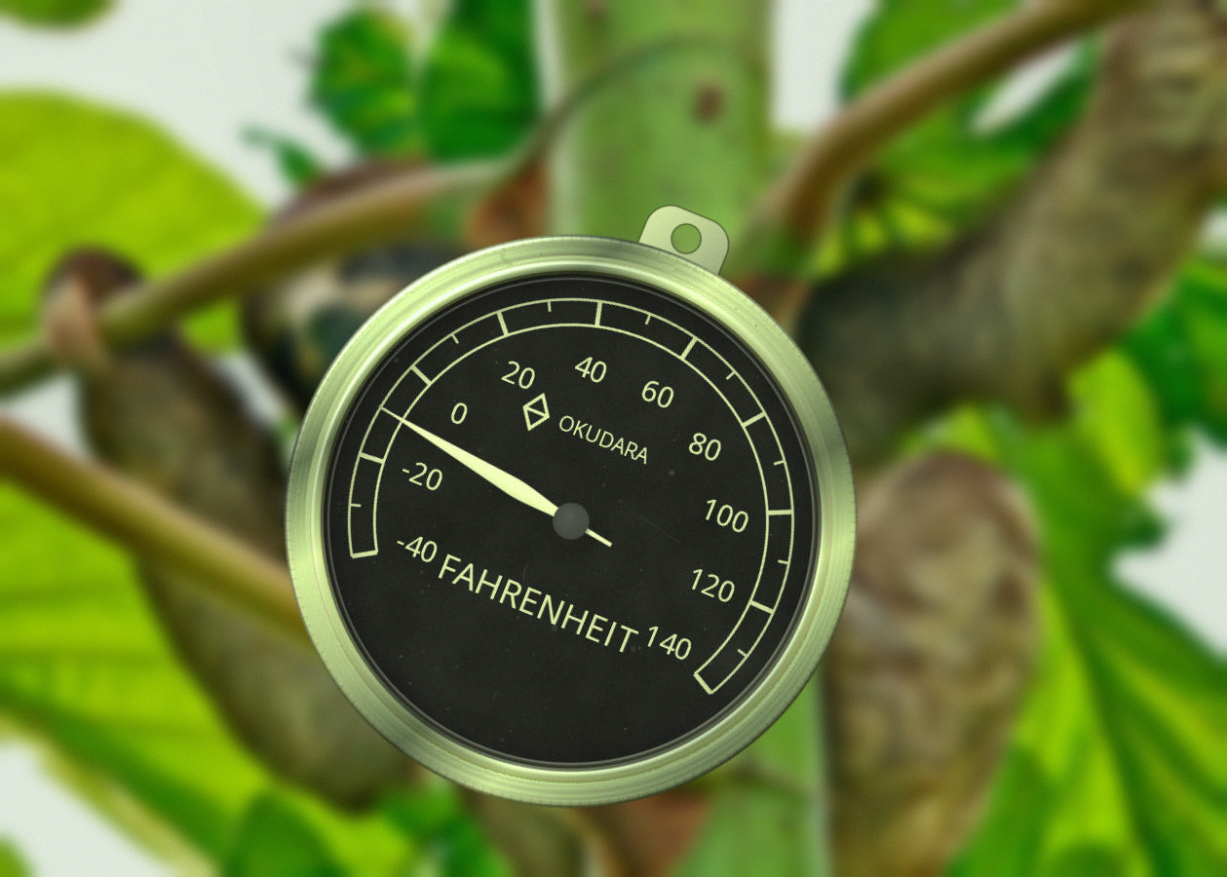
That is **-10** °F
